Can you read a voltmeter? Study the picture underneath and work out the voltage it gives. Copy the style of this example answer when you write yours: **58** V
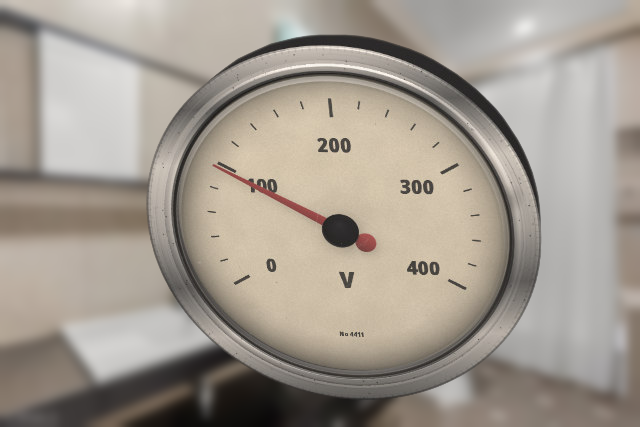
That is **100** V
